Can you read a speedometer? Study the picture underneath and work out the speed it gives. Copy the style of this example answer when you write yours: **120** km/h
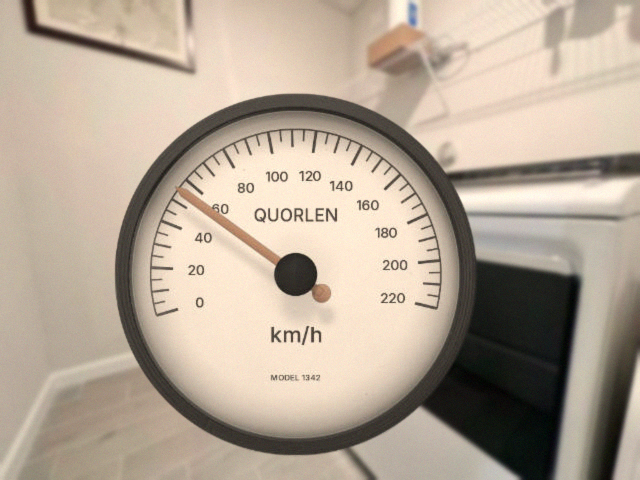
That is **55** km/h
